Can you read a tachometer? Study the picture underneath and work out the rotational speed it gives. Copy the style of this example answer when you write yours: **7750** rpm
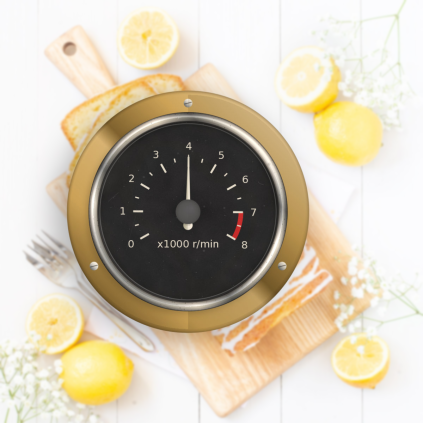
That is **4000** rpm
